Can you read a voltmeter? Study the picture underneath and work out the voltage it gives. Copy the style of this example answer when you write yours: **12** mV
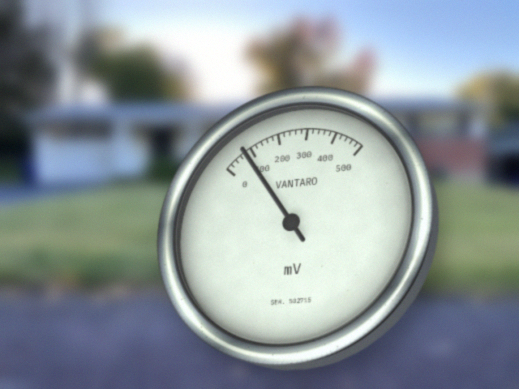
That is **80** mV
